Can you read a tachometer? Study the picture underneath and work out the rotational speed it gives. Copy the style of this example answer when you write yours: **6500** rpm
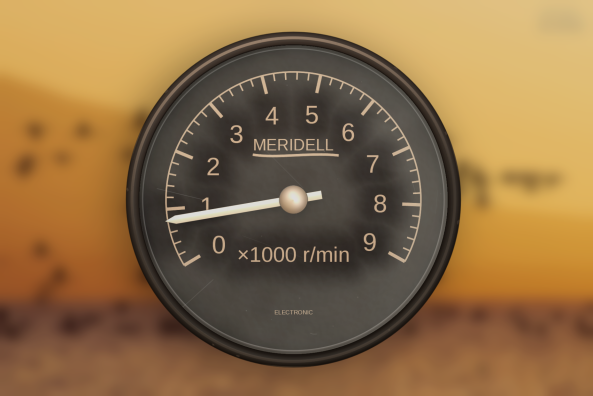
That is **800** rpm
